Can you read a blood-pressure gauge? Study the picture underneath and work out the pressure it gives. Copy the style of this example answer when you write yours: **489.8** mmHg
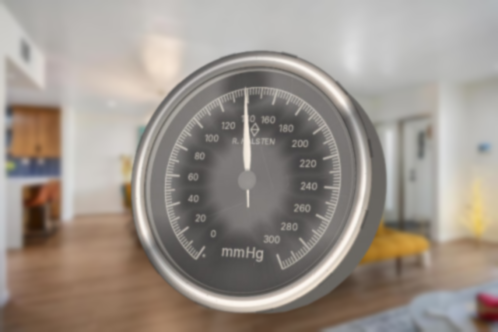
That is **140** mmHg
